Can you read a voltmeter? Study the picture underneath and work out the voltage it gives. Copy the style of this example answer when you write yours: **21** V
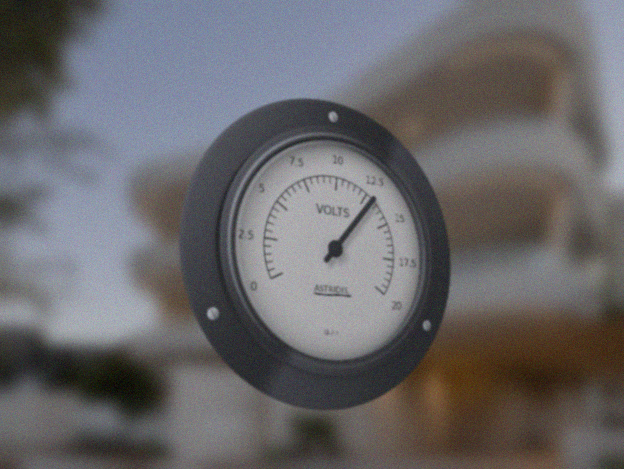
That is **13** V
